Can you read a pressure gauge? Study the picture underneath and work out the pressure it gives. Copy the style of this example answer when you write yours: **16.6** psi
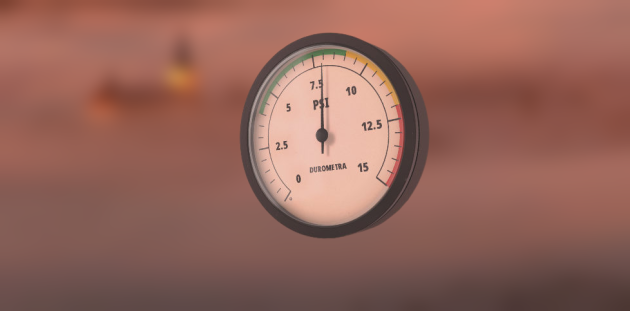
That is **8** psi
